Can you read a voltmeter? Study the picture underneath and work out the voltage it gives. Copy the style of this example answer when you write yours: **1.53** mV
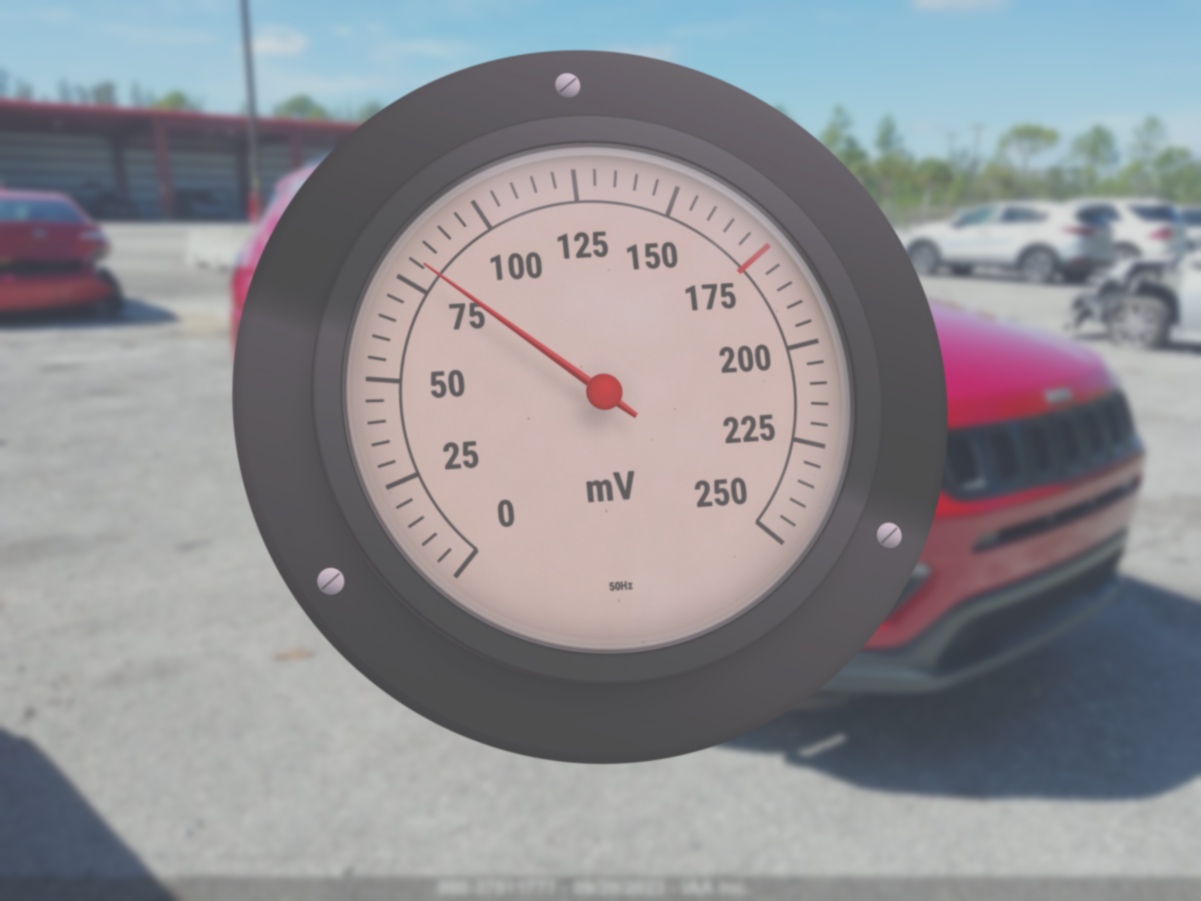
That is **80** mV
